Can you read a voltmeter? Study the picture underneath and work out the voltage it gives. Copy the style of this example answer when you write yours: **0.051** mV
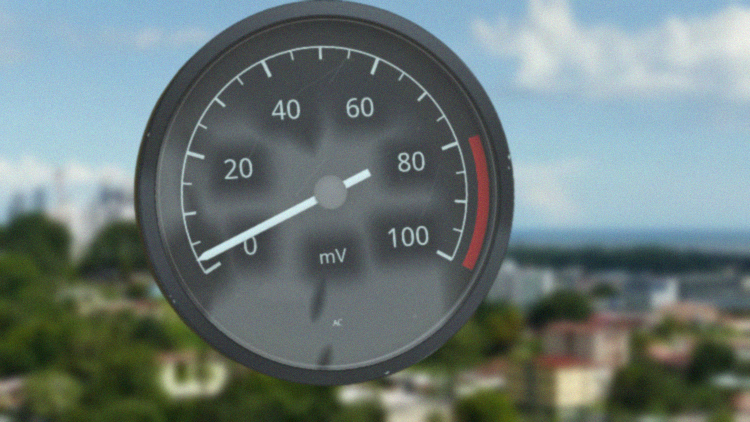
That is **2.5** mV
